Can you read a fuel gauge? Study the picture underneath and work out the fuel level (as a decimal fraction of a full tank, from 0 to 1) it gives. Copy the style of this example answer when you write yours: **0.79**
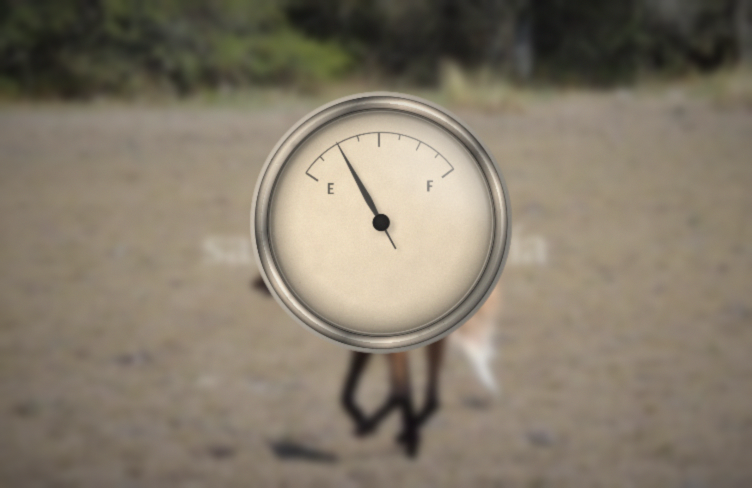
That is **0.25**
